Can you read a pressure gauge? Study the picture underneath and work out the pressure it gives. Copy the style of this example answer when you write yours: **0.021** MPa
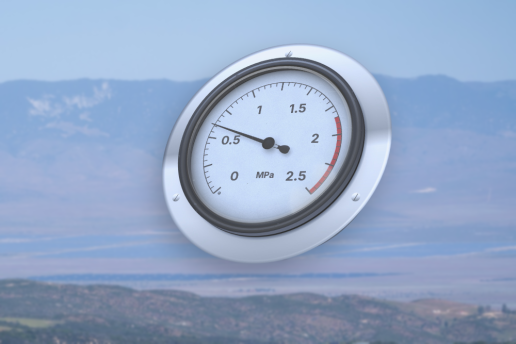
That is **0.6** MPa
